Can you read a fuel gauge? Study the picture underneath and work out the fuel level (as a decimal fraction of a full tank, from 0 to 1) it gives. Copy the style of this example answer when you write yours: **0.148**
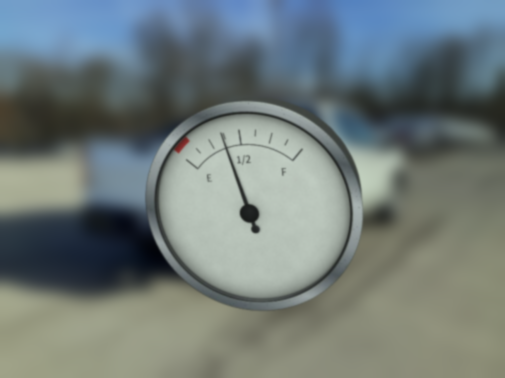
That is **0.375**
